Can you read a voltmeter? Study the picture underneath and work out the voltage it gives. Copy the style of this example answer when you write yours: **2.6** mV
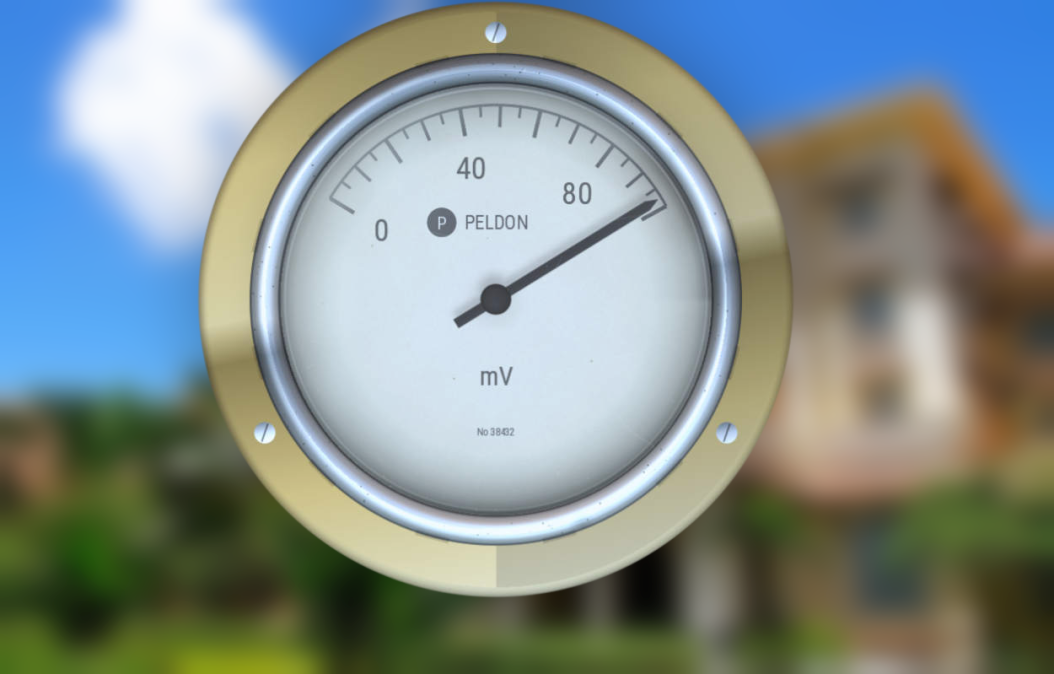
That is **97.5** mV
